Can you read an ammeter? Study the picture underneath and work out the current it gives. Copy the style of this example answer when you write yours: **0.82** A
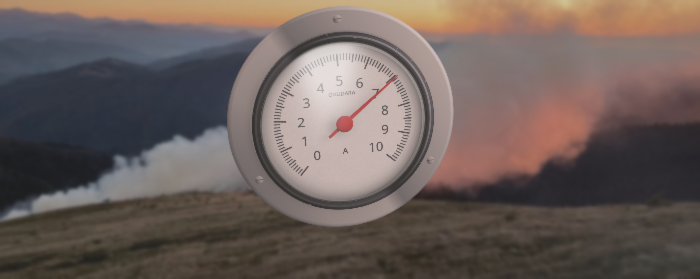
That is **7** A
